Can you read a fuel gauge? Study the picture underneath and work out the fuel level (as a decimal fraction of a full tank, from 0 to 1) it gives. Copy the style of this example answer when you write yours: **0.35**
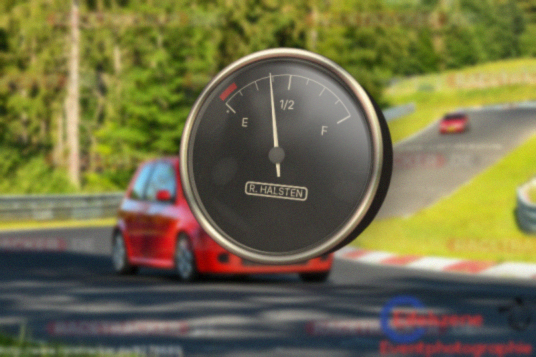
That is **0.375**
